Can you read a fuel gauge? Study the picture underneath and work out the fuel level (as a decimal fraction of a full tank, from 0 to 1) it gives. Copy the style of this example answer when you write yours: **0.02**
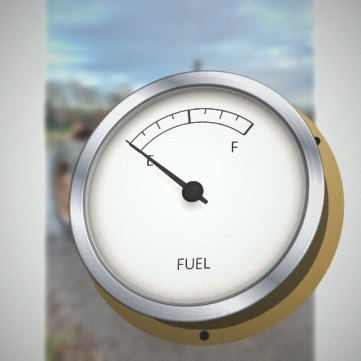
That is **0**
